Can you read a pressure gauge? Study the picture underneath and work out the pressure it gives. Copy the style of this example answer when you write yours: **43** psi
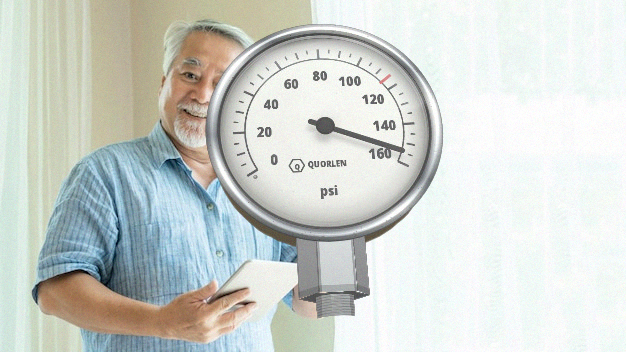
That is **155** psi
